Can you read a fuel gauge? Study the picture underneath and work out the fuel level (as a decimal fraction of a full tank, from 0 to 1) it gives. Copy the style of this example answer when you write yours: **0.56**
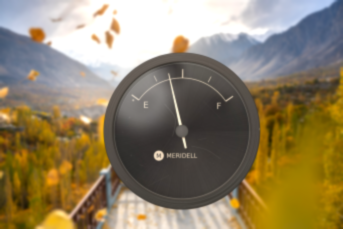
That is **0.375**
